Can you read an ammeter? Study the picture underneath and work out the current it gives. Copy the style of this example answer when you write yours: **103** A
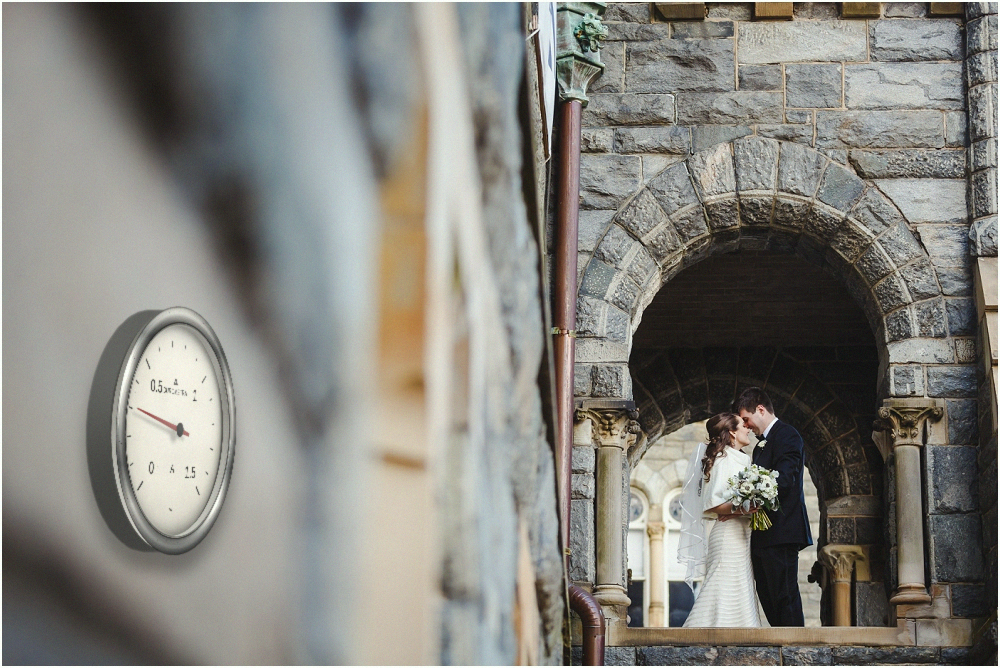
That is **0.3** A
